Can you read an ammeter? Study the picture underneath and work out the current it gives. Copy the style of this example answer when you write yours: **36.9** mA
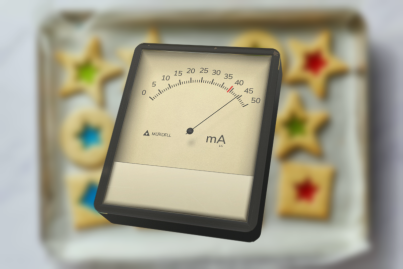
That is **45** mA
